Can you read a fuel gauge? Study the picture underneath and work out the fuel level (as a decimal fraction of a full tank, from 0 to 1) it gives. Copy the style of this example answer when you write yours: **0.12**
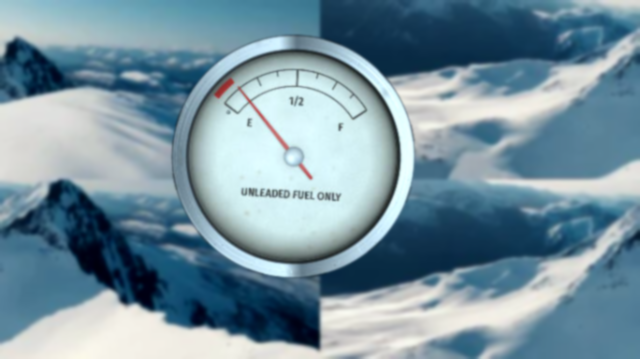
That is **0.125**
